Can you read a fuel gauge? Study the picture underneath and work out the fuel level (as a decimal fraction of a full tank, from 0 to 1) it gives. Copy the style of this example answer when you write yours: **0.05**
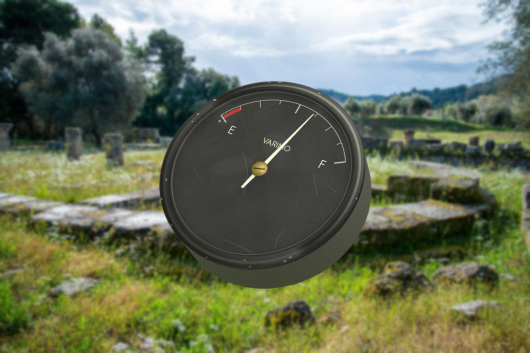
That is **0.625**
